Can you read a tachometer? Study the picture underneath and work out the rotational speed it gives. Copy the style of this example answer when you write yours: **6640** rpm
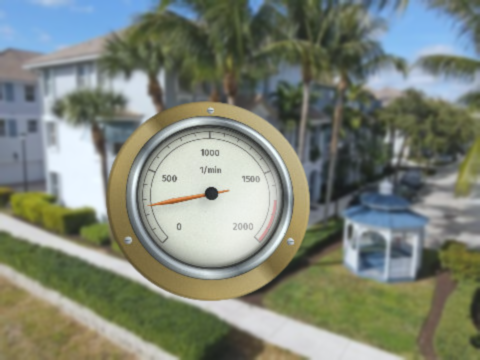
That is **250** rpm
